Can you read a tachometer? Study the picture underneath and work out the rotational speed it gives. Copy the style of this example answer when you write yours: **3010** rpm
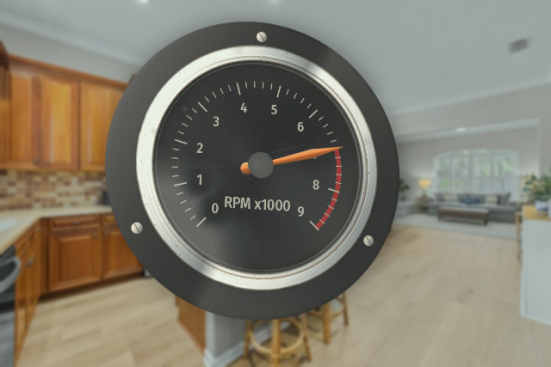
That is **7000** rpm
